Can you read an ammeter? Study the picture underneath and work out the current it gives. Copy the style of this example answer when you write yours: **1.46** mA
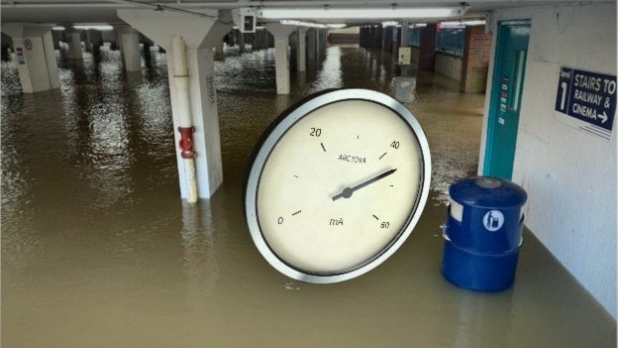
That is **45** mA
